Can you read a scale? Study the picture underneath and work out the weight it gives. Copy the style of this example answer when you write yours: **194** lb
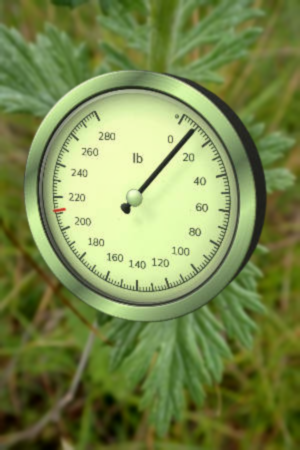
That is **10** lb
